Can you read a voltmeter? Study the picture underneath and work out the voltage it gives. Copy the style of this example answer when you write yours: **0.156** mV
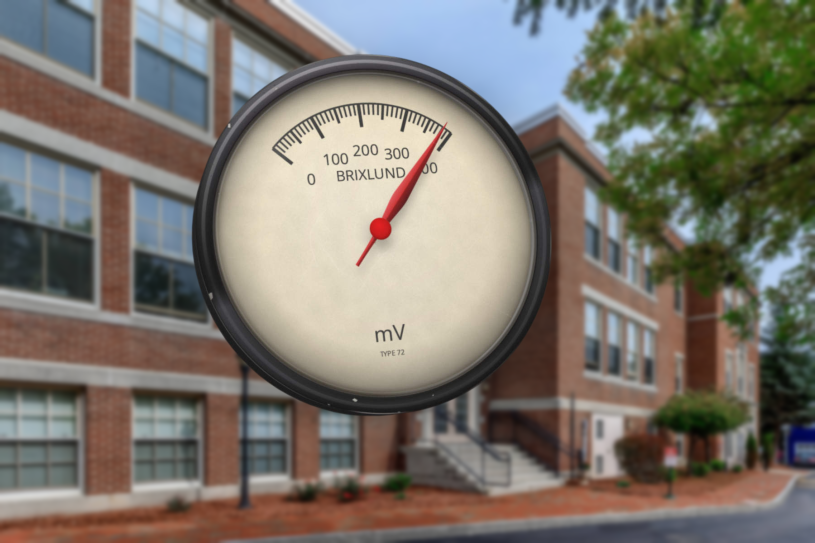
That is **380** mV
